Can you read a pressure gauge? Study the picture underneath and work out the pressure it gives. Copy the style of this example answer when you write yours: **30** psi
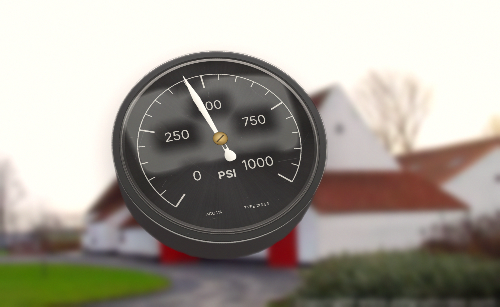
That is **450** psi
